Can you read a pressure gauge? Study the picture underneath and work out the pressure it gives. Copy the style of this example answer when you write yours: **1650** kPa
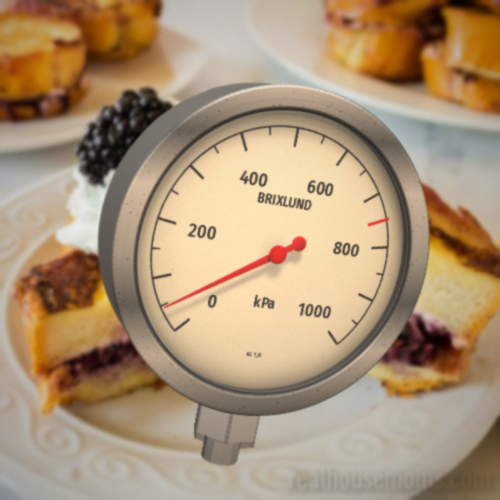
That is **50** kPa
